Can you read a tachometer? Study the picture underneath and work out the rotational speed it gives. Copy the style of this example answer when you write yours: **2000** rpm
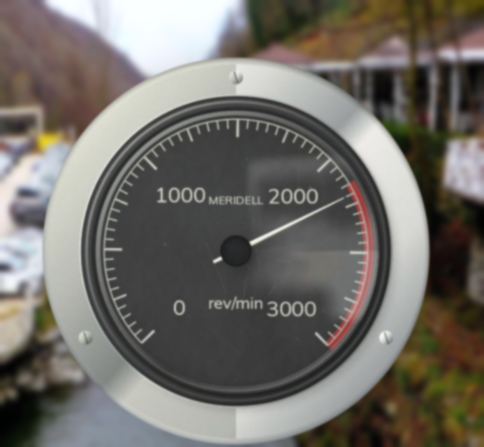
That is **2200** rpm
